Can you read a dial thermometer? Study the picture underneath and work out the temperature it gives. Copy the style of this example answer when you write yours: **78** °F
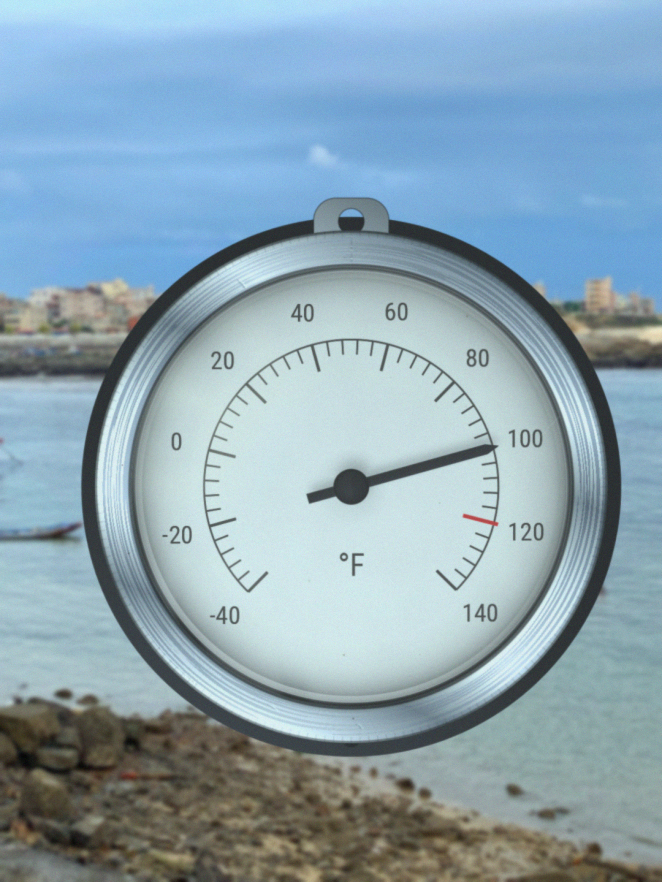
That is **100** °F
